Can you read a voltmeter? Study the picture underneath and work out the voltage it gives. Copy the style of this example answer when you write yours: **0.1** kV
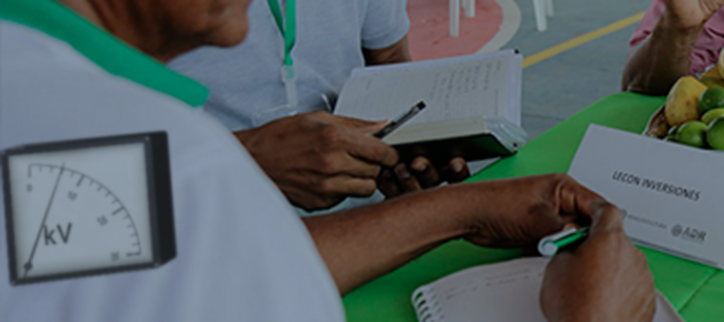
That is **6** kV
